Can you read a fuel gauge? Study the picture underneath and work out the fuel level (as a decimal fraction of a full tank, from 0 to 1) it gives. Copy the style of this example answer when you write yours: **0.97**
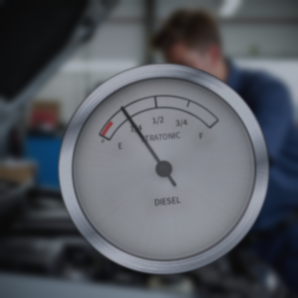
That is **0.25**
